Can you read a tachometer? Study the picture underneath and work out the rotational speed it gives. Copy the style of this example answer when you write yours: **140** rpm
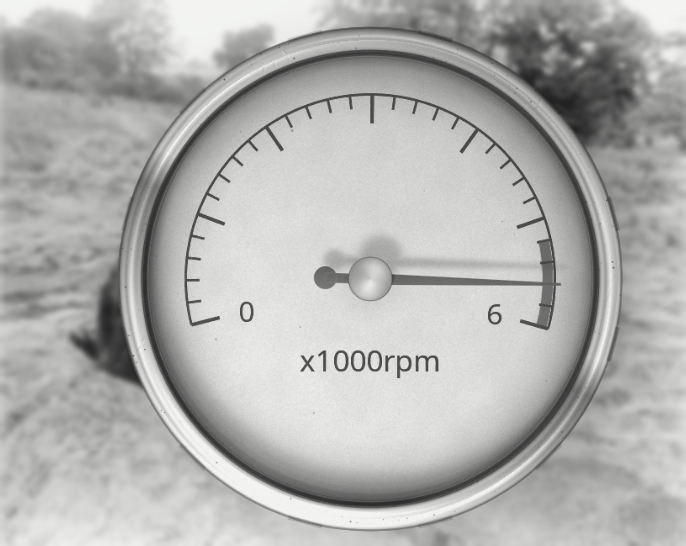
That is **5600** rpm
